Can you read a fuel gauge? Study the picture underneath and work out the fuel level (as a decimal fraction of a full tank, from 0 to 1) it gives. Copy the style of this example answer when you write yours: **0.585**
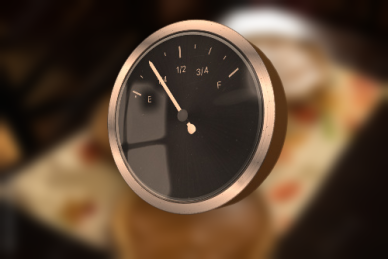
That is **0.25**
